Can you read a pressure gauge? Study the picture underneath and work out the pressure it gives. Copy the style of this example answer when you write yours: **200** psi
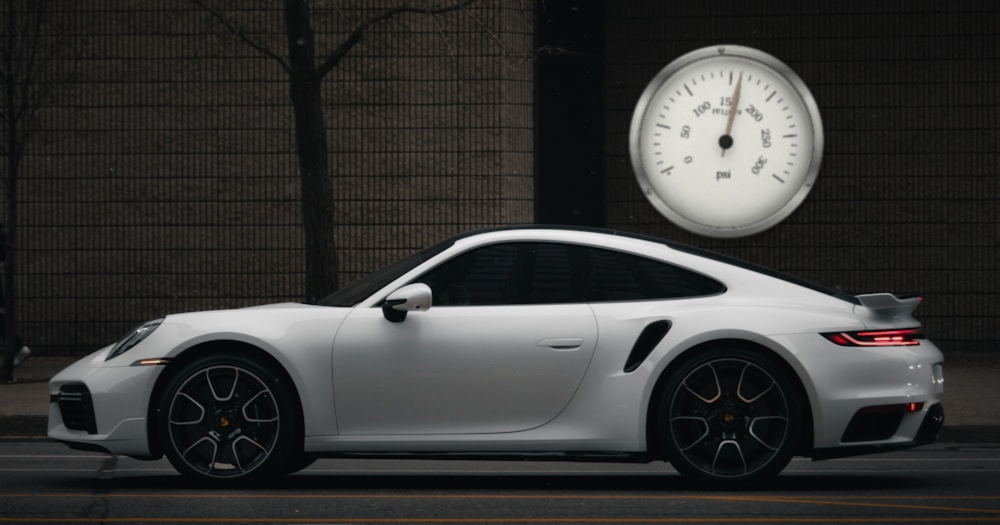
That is **160** psi
